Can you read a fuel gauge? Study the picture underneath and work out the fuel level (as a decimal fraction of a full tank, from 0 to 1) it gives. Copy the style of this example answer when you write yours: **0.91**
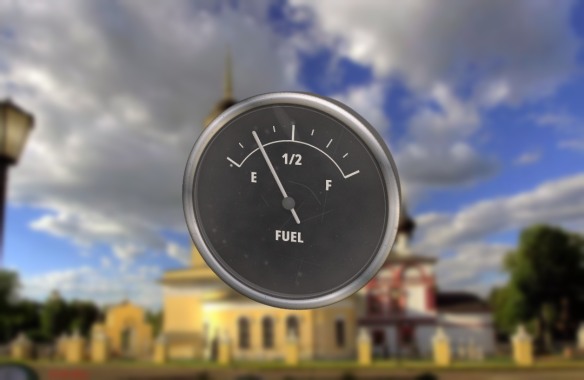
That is **0.25**
